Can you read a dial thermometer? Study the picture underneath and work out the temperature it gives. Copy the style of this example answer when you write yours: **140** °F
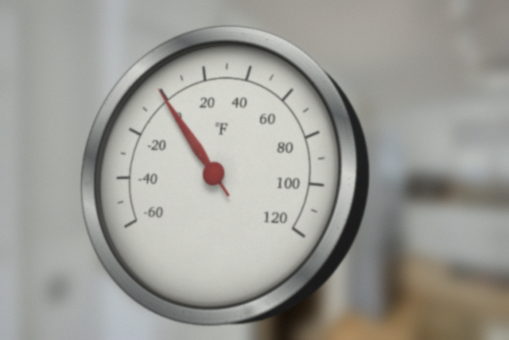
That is **0** °F
